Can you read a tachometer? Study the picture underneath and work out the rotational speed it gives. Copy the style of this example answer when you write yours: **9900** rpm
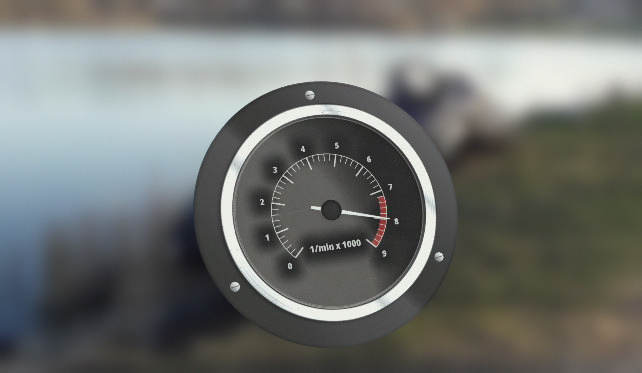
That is **8000** rpm
